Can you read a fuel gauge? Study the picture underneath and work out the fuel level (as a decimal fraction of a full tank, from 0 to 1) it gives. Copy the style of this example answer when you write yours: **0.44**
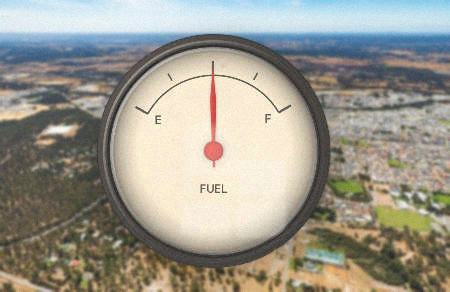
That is **0.5**
